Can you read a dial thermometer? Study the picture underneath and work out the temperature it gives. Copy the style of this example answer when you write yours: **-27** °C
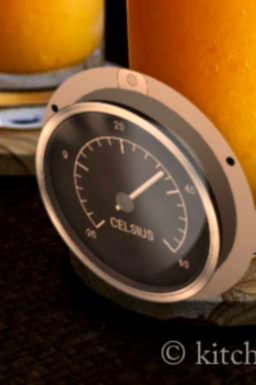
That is **34** °C
